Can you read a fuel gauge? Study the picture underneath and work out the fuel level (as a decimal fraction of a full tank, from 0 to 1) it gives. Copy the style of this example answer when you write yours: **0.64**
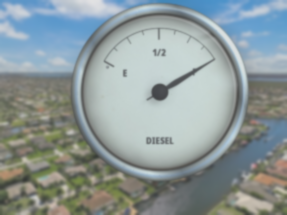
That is **1**
